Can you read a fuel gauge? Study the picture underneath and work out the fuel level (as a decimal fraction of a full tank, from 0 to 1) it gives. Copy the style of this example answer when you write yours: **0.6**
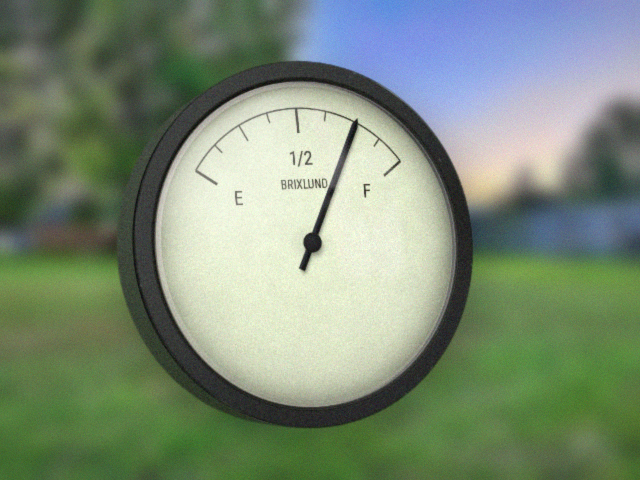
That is **0.75**
